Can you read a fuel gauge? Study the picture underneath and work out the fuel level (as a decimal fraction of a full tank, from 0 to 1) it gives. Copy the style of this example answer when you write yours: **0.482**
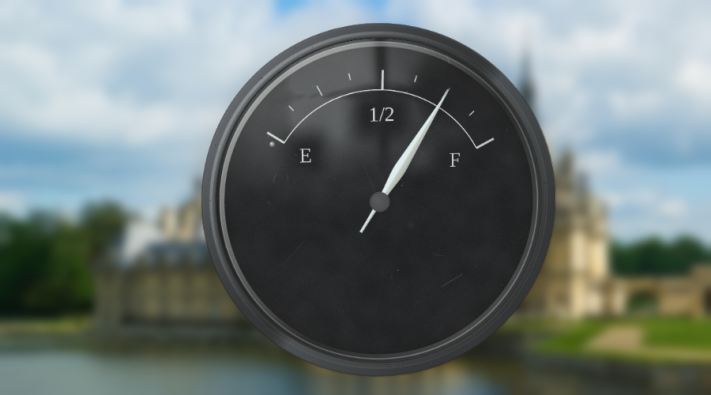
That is **0.75**
